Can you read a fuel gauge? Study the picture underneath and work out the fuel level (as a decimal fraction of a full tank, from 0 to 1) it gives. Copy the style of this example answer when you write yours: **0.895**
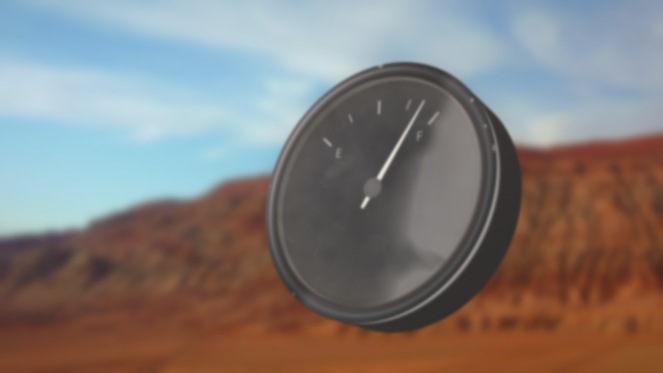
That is **0.875**
